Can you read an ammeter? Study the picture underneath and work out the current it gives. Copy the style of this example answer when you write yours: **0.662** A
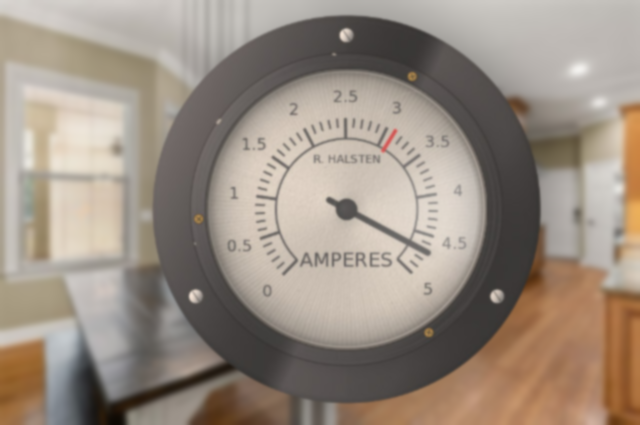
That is **4.7** A
